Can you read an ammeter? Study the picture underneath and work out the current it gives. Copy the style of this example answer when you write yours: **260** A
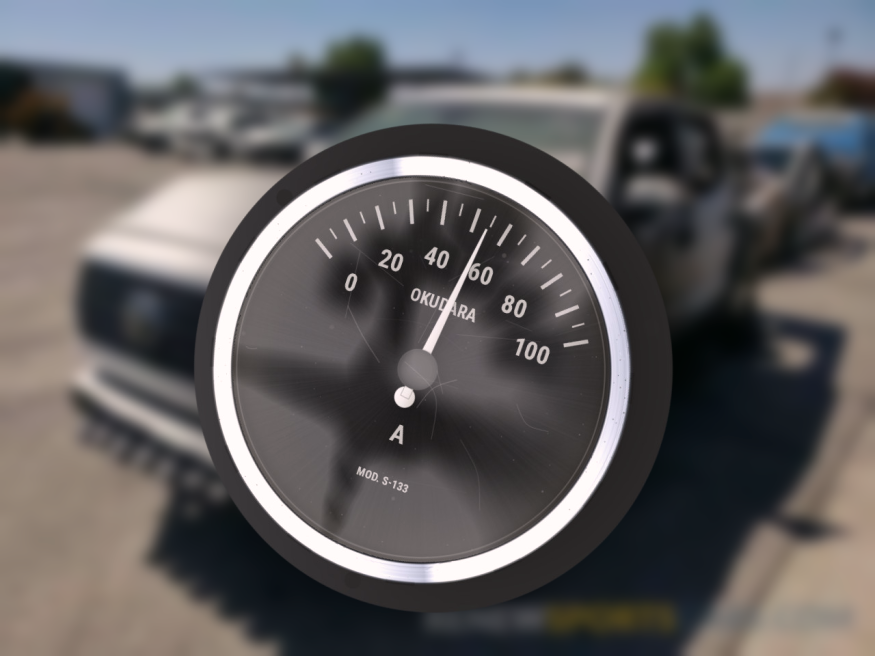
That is **55** A
